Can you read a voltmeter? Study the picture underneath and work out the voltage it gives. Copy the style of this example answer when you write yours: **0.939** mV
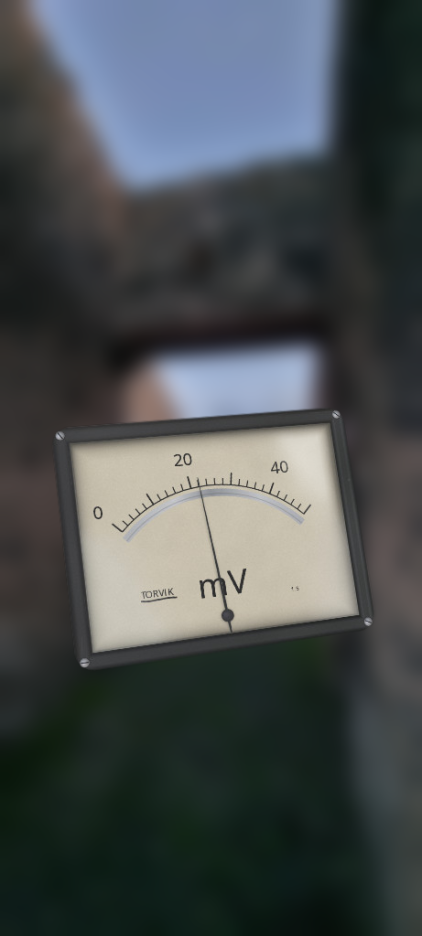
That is **22** mV
